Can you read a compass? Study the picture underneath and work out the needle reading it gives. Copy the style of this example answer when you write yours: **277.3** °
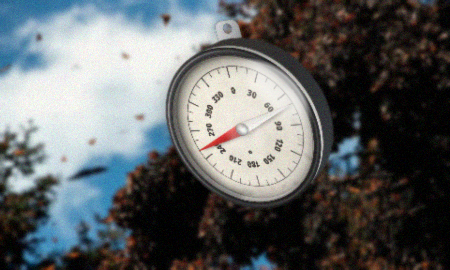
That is **250** °
